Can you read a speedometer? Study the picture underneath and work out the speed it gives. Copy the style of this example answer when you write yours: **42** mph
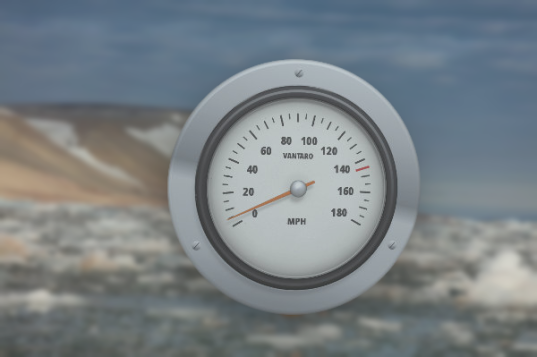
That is **5** mph
